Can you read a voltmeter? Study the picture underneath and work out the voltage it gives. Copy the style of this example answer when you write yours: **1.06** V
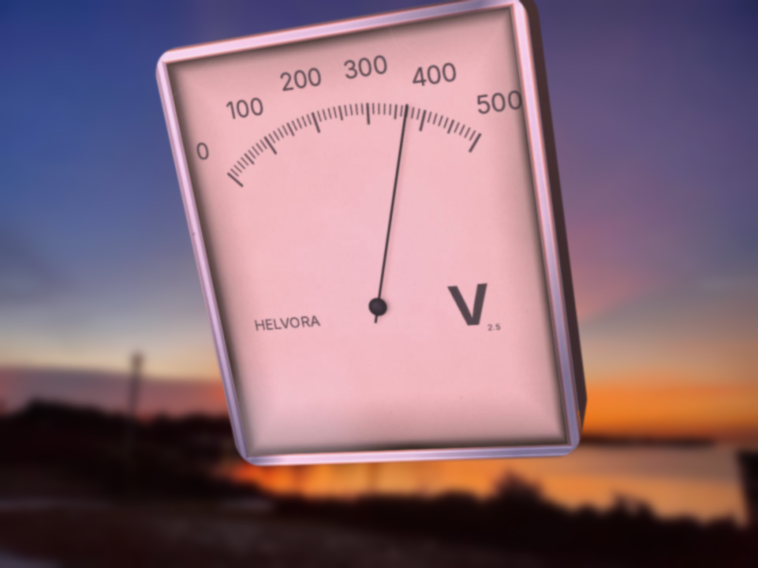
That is **370** V
